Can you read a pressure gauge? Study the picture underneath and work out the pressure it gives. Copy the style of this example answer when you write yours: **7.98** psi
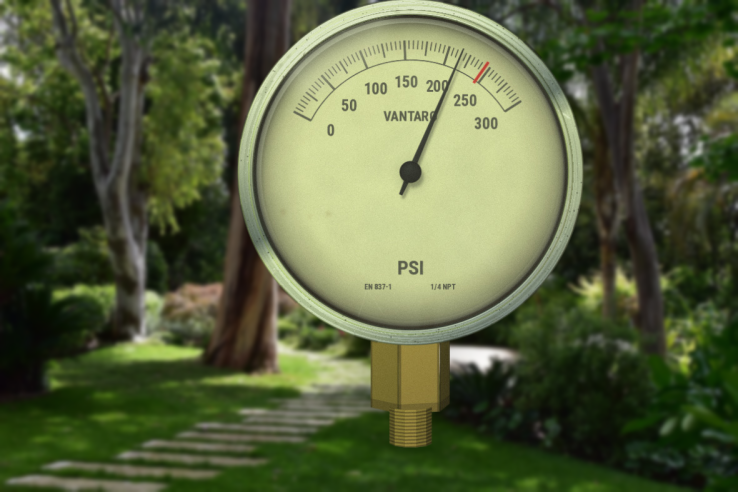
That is **215** psi
